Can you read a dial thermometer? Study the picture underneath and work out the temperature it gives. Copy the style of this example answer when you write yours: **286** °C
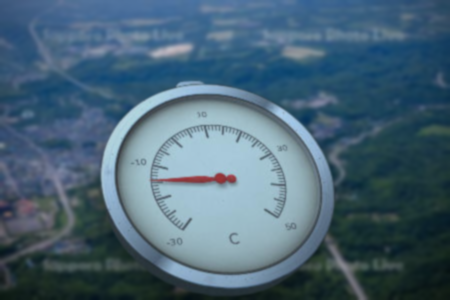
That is **-15** °C
